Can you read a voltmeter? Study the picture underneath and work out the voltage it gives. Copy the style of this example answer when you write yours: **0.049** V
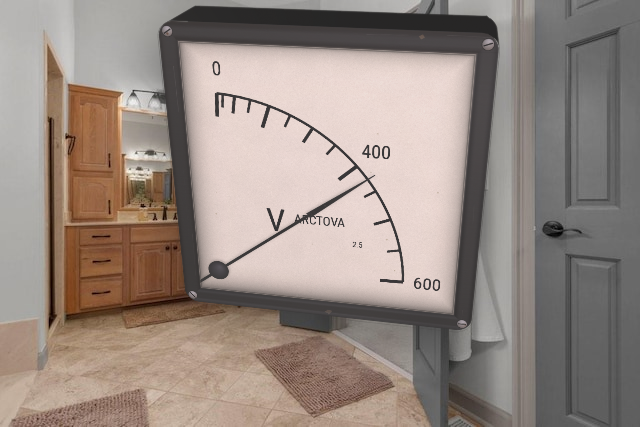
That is **425** V
